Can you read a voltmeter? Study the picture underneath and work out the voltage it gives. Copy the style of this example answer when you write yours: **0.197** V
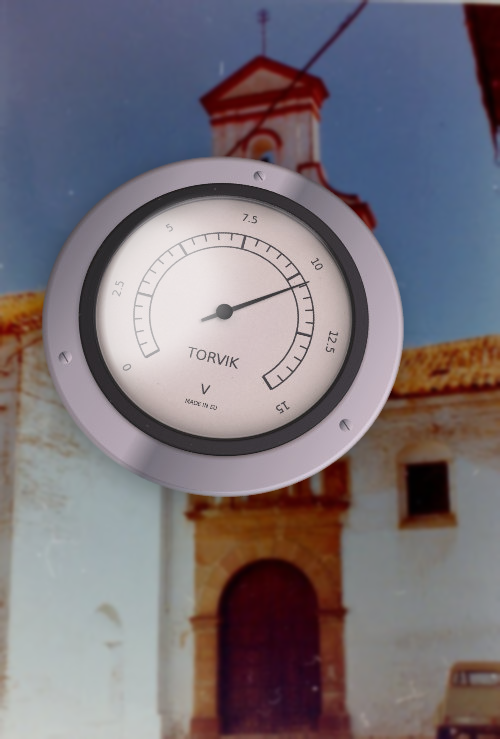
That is **10.5** V
